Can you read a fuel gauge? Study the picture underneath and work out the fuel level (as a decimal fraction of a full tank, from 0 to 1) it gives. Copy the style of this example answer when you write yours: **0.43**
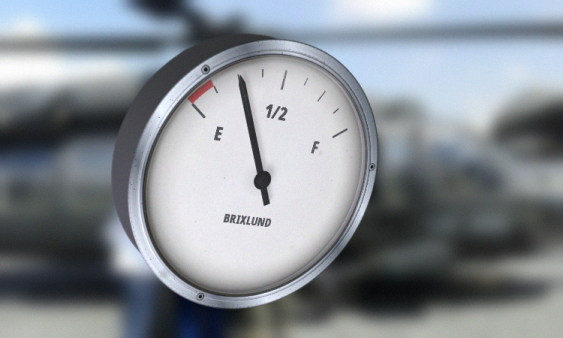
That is **0.25**
